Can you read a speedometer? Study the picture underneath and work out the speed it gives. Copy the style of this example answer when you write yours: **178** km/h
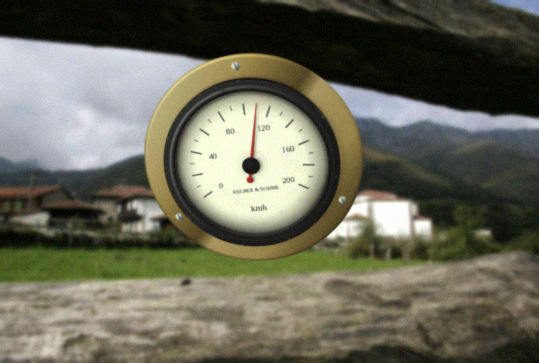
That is **110** km/h
